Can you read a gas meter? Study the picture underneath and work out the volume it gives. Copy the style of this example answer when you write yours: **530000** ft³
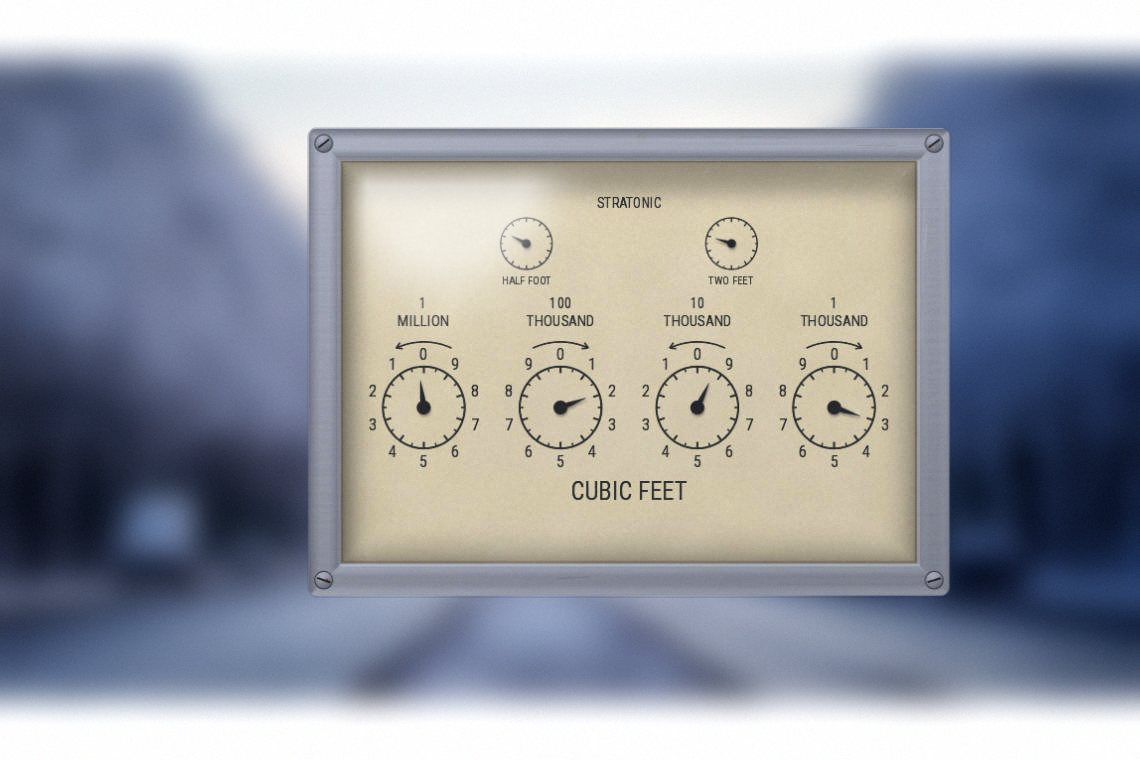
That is **19300** ft³
